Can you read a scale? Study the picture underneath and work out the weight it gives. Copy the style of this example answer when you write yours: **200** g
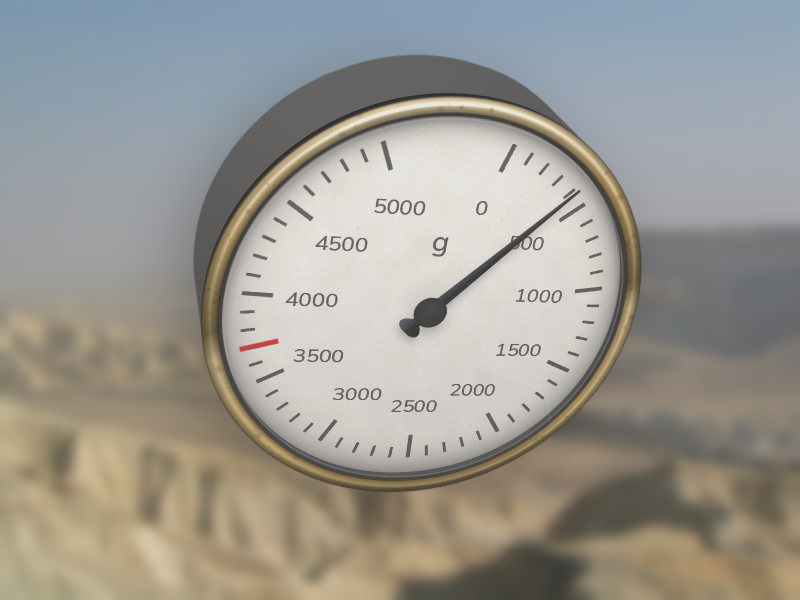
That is **400** g
